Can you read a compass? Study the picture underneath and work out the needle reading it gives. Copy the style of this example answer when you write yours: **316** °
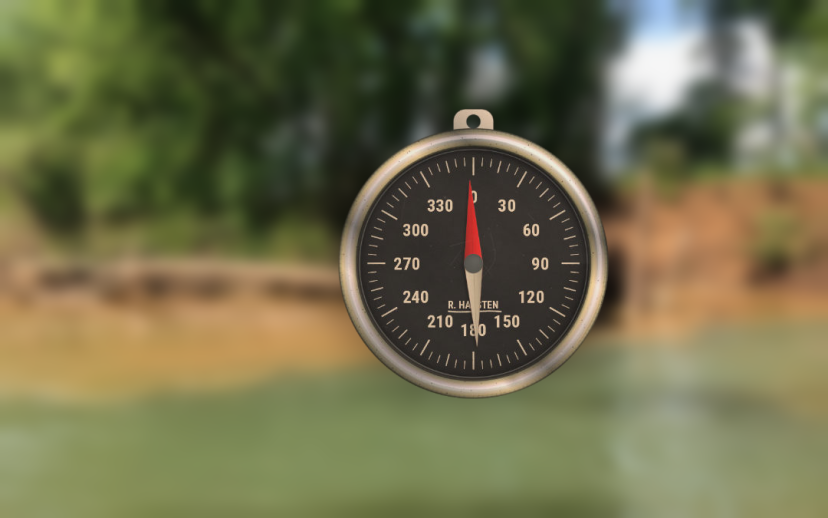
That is **357.5** °
